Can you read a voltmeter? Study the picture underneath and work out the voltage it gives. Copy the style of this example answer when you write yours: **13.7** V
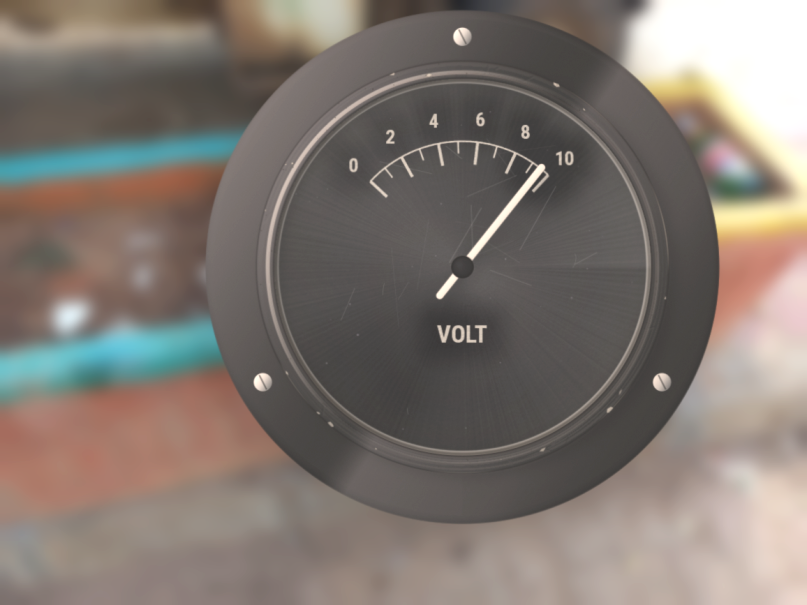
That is **9.5** V
